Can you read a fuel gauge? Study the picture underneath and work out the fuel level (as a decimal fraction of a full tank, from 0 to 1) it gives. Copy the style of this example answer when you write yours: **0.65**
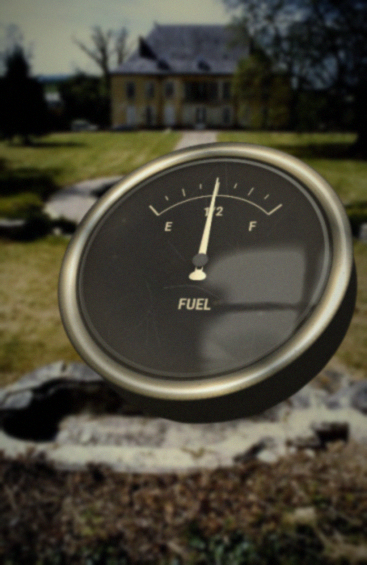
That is **0.5**
